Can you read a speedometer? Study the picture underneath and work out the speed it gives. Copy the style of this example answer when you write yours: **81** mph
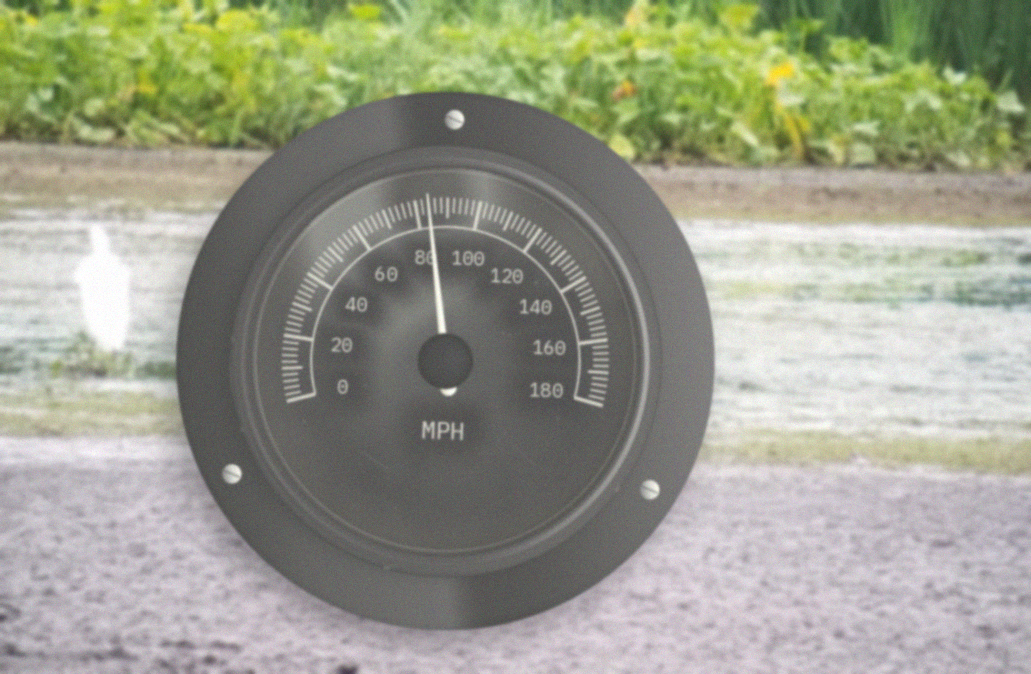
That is **84** mph
